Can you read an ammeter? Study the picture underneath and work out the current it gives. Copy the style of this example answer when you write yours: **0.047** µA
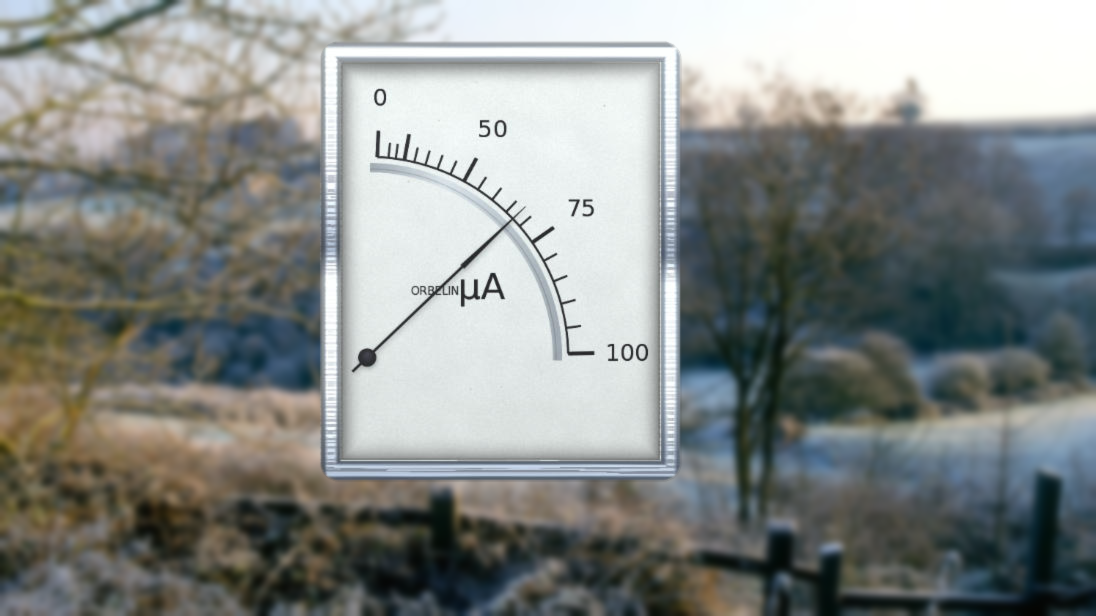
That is **67.5** µA
